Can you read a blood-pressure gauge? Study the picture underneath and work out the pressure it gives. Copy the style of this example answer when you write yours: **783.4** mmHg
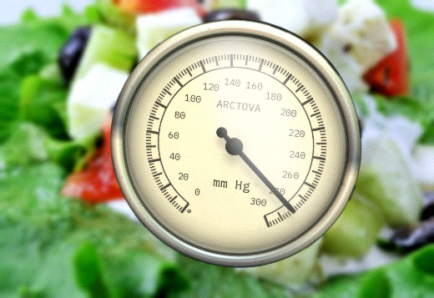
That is **280** mmHg
